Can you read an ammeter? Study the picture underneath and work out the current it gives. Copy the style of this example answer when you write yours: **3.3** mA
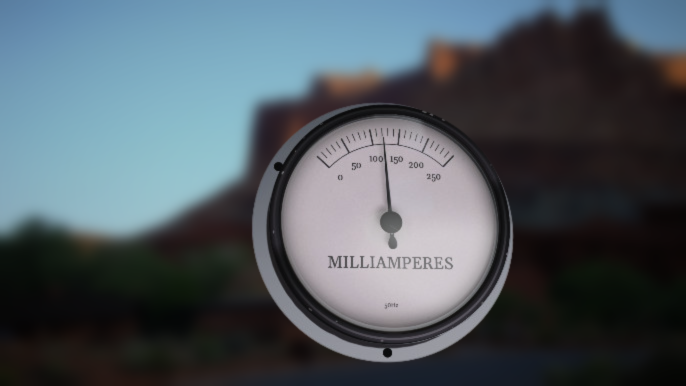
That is **120** mA
